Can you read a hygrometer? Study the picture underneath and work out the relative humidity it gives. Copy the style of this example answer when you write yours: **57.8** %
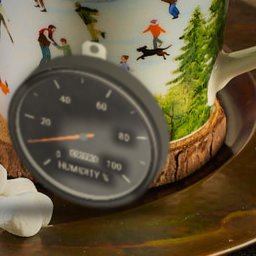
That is **10** %
